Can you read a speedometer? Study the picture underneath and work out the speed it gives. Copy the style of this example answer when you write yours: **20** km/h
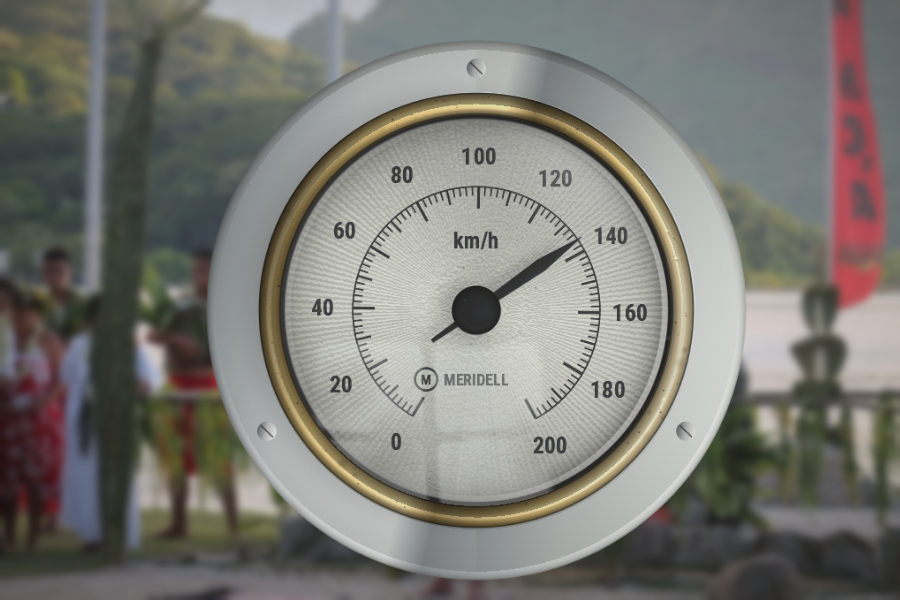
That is **136** km/h
